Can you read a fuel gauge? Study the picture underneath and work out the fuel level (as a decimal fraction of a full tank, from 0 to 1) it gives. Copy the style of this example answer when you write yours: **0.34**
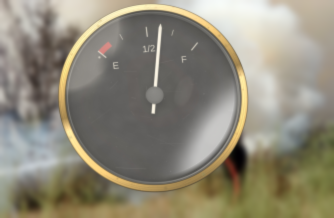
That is **0.625**
